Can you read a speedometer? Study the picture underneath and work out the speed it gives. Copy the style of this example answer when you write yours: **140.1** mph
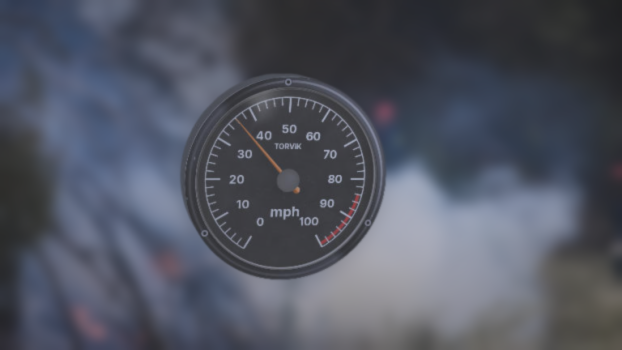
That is **36** mph
